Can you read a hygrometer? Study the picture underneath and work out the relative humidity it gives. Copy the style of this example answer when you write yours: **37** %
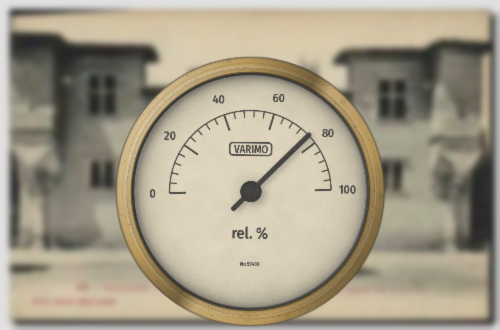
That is **76** %
